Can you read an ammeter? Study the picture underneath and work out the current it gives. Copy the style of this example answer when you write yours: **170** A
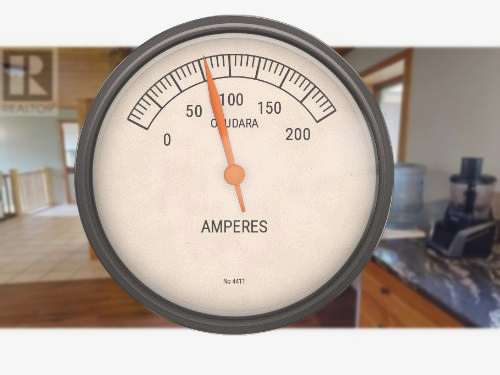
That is **80** A
